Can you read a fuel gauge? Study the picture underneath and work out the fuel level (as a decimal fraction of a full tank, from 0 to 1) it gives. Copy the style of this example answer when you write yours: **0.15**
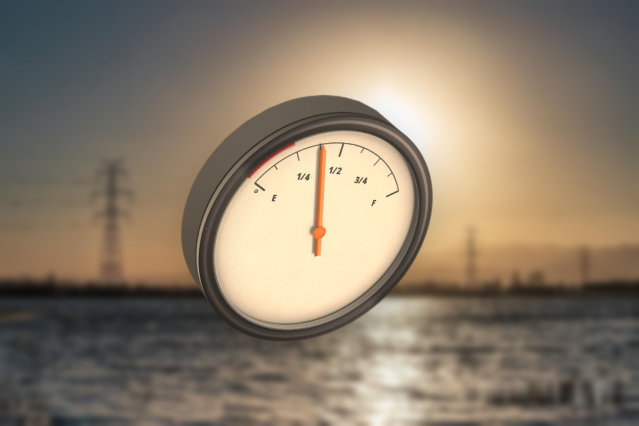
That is **0.375**
